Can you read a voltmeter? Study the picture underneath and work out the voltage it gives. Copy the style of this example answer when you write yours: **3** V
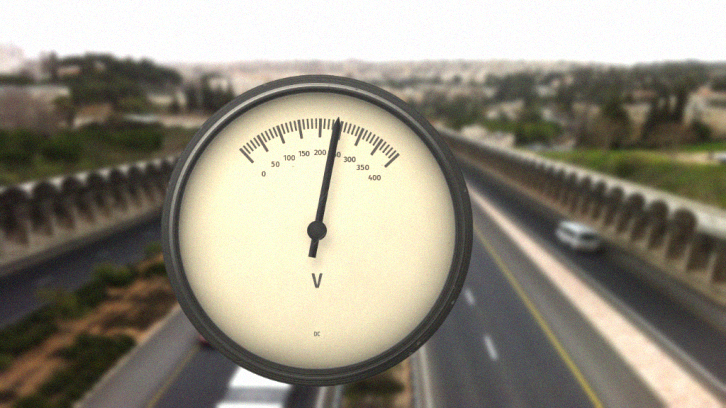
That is **240** V
